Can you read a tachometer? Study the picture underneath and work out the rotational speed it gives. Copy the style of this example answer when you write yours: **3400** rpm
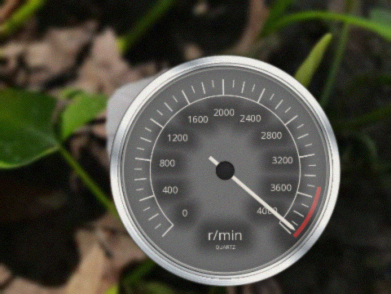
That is **3950** rpm
